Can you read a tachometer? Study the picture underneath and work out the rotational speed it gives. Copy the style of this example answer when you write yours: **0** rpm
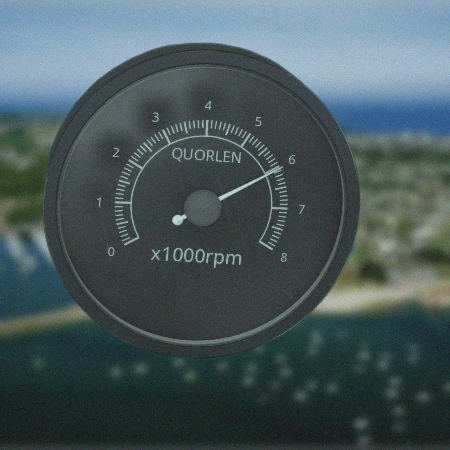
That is **6000** rpm
